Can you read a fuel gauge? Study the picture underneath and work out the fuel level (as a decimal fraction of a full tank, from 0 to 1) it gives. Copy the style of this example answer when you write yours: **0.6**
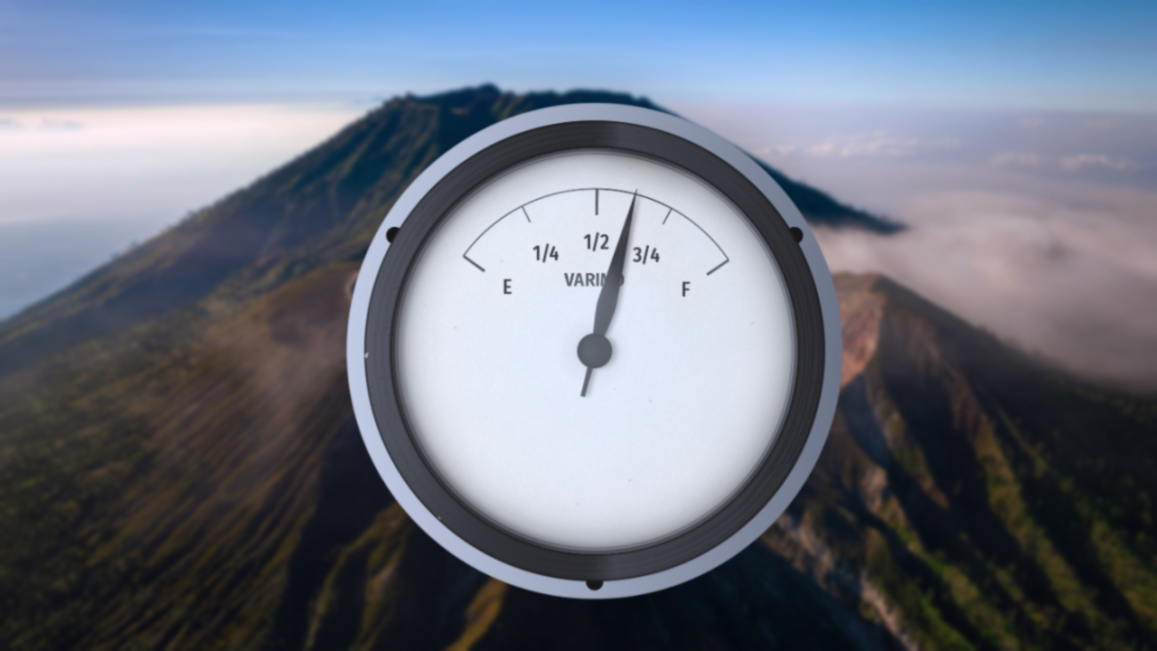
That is **0.625**
